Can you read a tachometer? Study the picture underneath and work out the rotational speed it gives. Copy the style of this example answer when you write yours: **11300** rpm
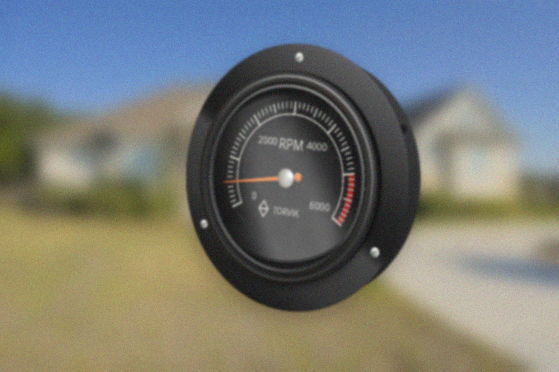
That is **500** rpm
